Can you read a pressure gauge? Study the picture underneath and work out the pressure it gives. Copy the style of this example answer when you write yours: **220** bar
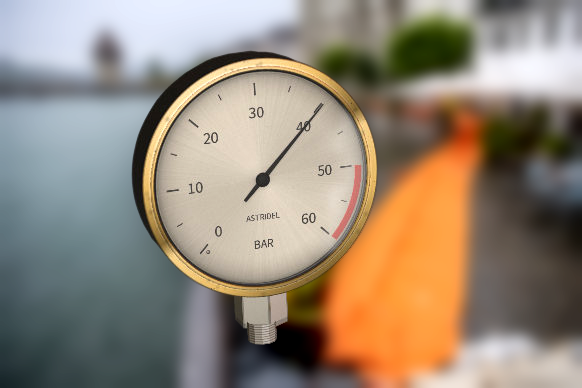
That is **40** bar
